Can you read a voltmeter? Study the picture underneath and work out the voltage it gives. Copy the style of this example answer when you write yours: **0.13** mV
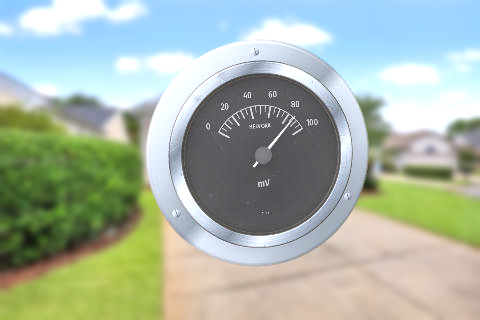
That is **85** mV
